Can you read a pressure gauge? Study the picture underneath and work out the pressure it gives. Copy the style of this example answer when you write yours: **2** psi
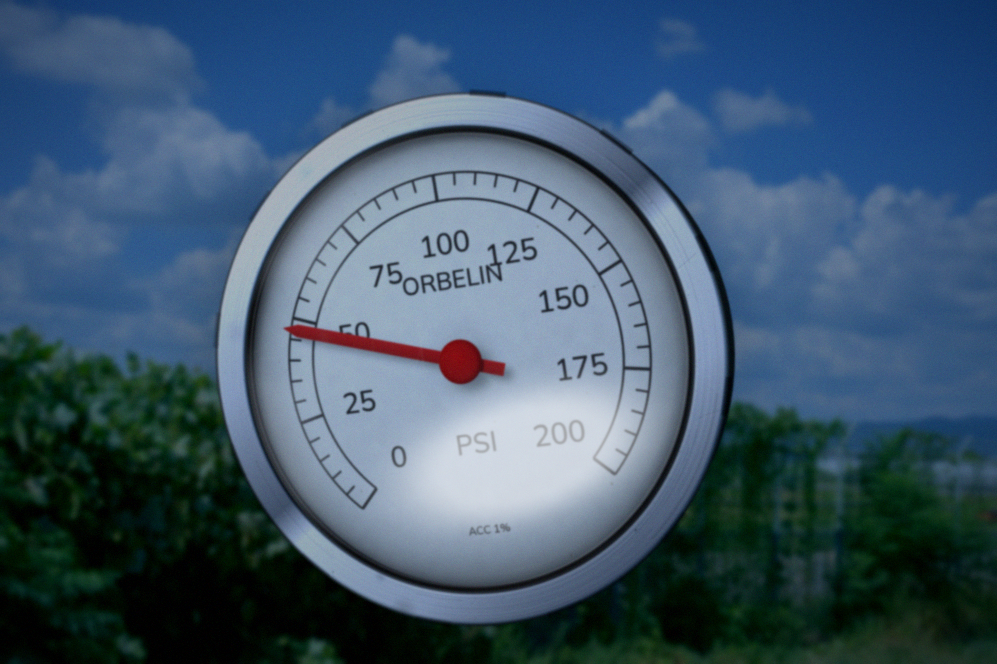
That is **47.5** psi
